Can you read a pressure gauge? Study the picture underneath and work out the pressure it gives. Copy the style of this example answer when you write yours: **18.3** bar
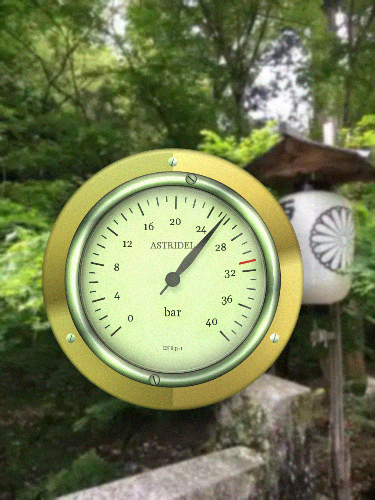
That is **25.5** bar
